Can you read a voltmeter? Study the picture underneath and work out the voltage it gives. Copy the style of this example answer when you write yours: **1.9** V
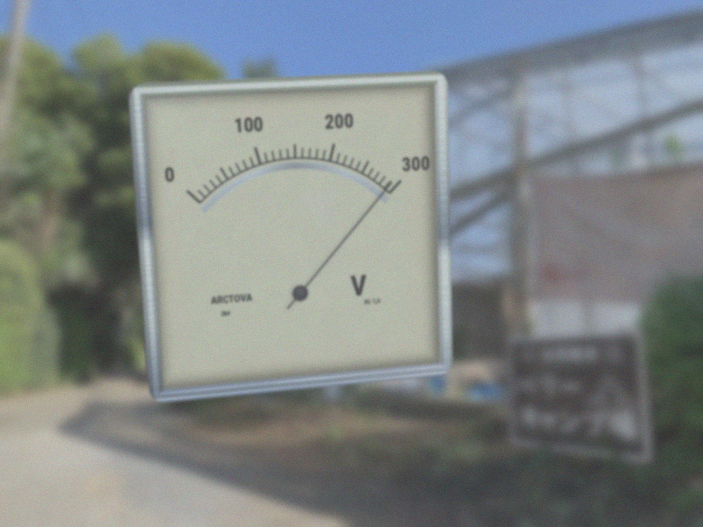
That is **290** V
